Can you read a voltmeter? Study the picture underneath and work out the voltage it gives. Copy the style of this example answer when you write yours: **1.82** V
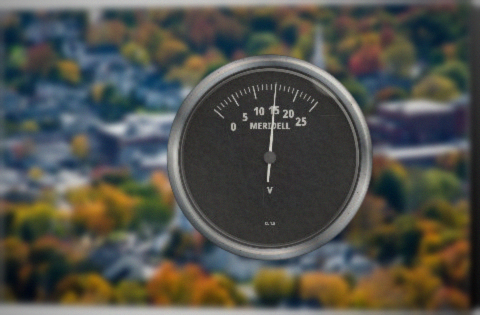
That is **15** V
